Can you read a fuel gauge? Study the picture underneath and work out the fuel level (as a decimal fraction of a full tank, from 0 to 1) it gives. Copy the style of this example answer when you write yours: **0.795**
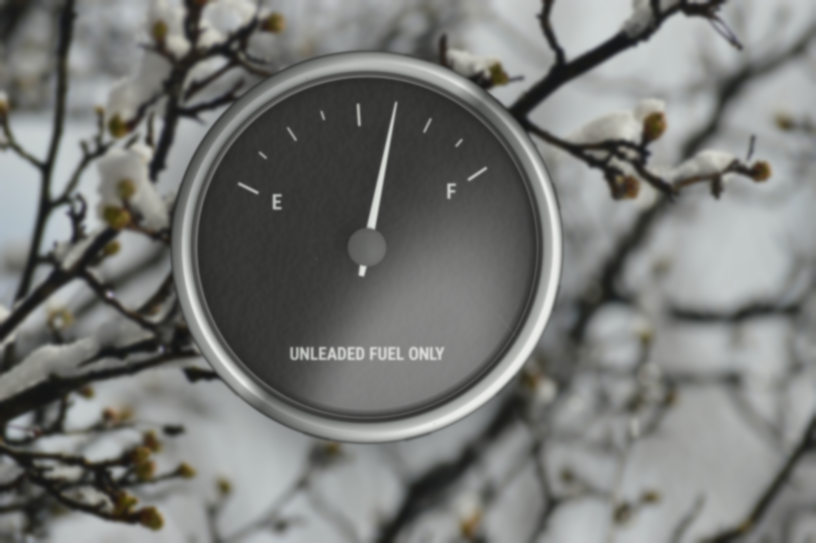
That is **0.625**
